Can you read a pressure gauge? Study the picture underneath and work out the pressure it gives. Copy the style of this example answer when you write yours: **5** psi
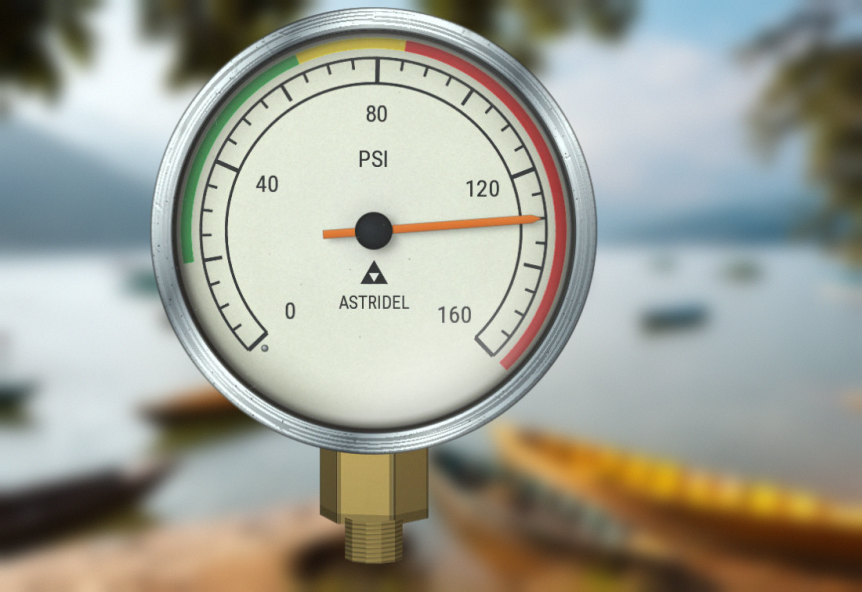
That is **130** psi
